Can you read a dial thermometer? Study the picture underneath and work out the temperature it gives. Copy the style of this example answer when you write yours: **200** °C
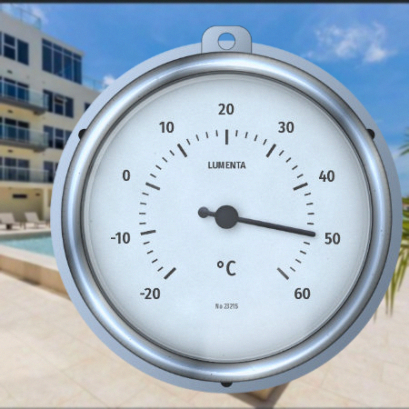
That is **50** °C
